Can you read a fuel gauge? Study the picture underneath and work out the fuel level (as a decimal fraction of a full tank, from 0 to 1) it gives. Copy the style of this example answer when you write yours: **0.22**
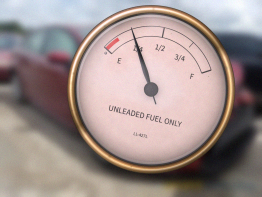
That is **0.25**
